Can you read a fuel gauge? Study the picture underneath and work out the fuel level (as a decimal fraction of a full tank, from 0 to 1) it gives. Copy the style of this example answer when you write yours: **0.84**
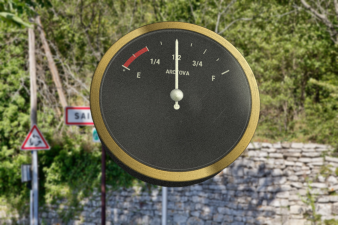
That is **0.5**
